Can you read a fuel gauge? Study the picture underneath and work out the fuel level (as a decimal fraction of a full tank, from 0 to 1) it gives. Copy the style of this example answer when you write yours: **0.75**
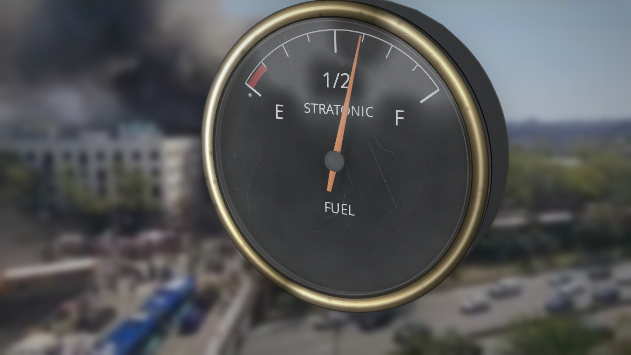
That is **0.625**
